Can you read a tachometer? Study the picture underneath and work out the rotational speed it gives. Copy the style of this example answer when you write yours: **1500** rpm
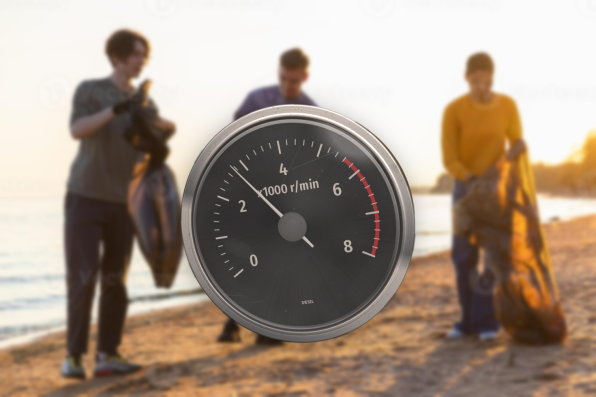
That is **2800** rpm
